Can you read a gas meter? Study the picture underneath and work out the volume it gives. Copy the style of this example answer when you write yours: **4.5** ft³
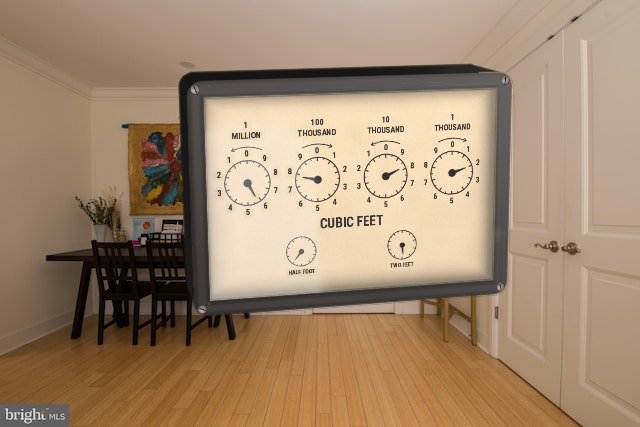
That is **578200** ft³
